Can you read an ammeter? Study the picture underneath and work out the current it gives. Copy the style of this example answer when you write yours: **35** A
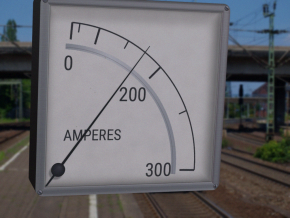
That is **175** A
